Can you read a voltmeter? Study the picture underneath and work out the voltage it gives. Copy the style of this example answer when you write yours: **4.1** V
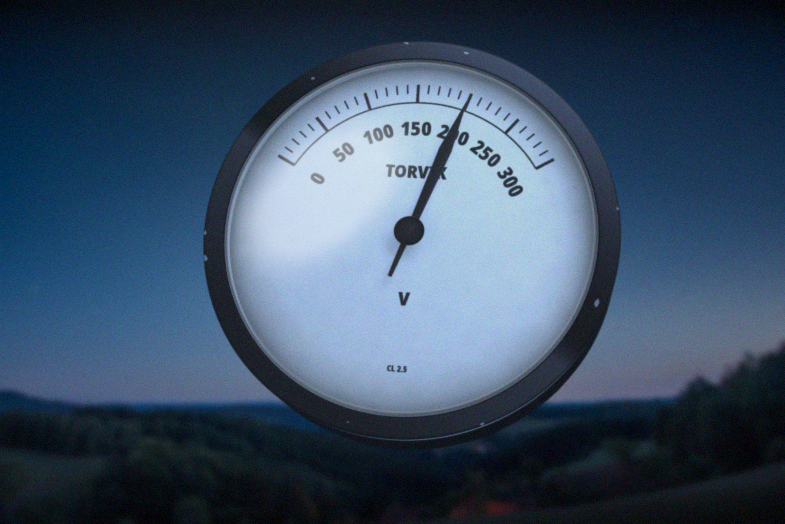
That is **200** V
